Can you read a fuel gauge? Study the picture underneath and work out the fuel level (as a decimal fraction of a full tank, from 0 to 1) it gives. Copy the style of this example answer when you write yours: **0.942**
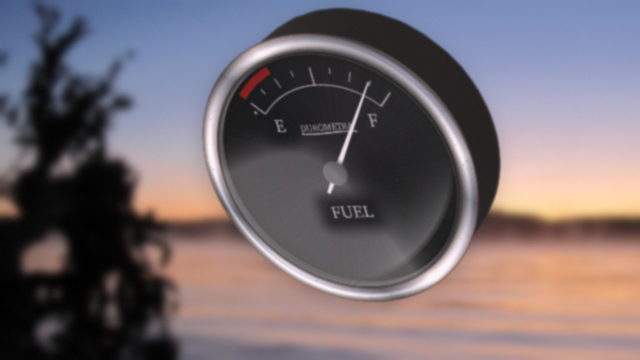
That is **0.875**
